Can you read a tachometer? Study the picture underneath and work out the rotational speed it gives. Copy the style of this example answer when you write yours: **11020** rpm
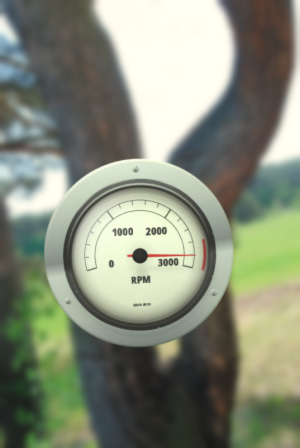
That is **2800** rpm
